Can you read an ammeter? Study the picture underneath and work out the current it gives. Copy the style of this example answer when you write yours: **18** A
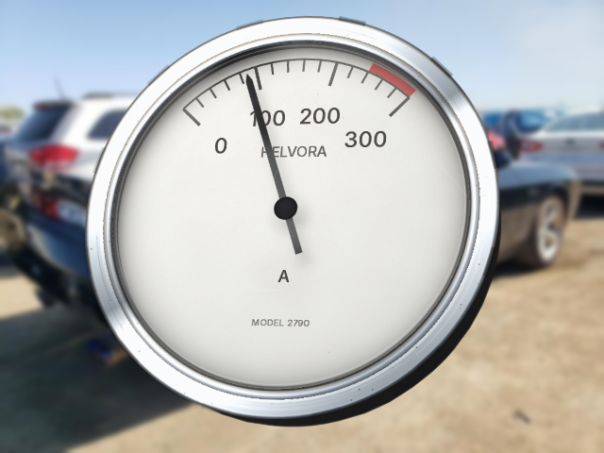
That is **90** A
